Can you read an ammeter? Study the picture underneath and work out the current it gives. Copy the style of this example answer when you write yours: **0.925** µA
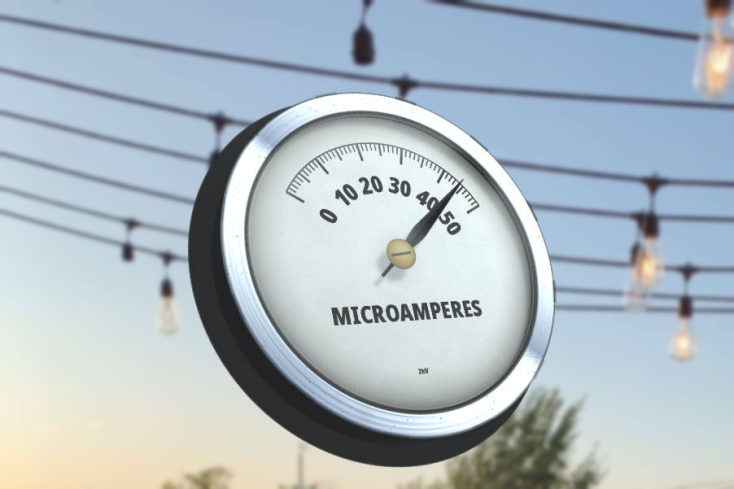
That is **44** µA
